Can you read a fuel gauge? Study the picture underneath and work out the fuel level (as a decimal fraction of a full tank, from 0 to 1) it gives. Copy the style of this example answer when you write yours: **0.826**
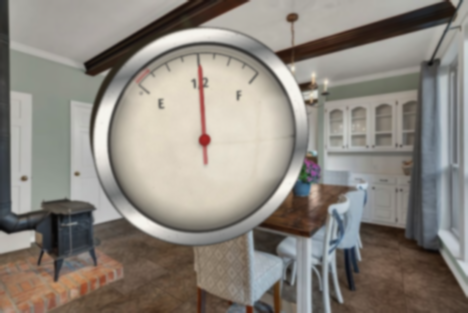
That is **0.5**
